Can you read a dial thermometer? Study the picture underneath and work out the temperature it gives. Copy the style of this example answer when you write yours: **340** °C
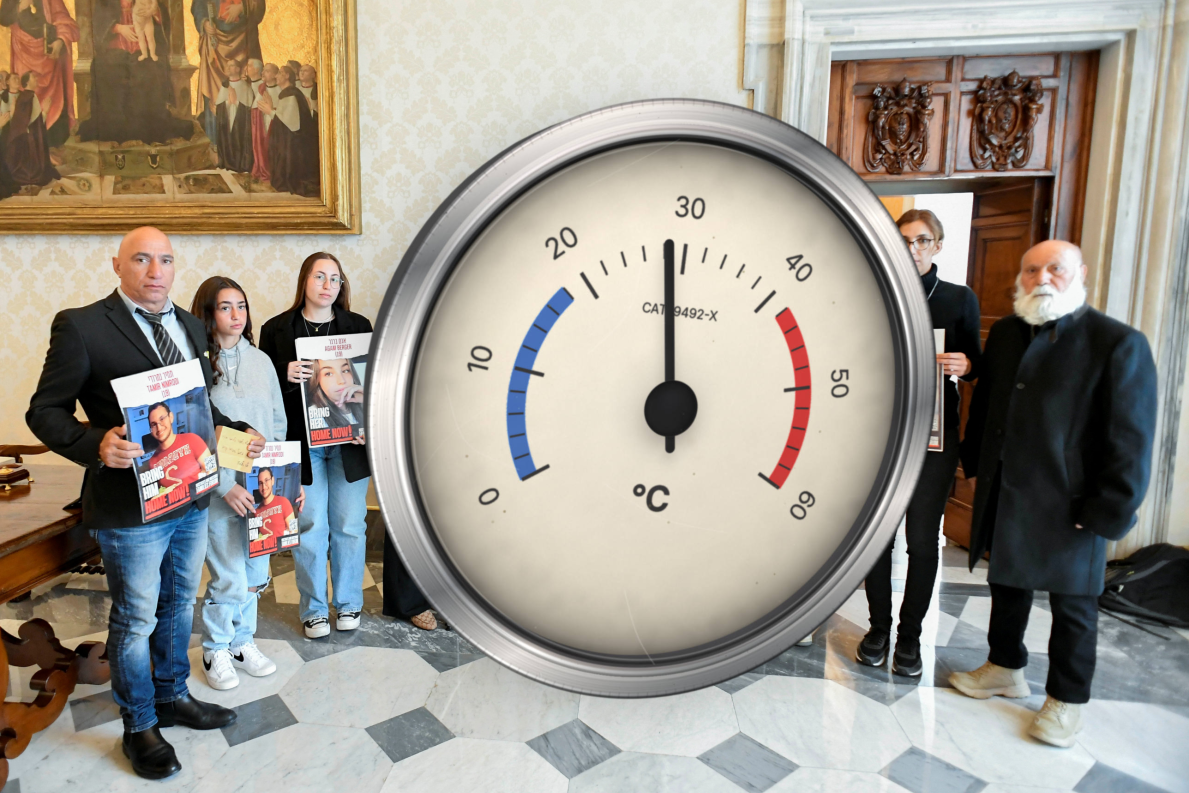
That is **28** °C
